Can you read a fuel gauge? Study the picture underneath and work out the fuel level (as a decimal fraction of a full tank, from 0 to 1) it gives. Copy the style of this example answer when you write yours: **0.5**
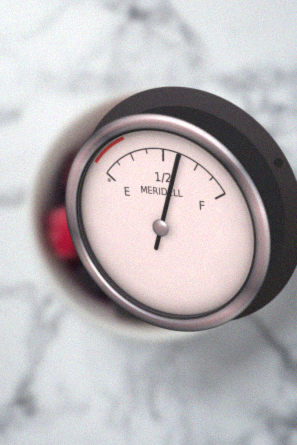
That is **0.625**
